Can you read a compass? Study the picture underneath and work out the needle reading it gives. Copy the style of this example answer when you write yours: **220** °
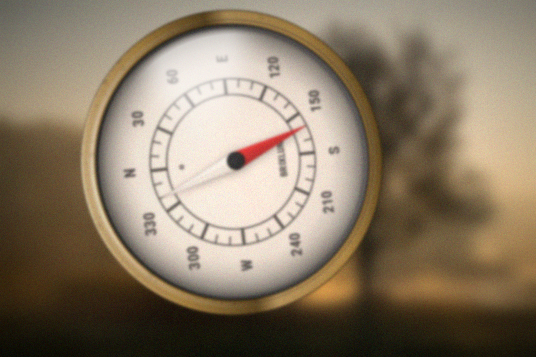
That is **160** °
